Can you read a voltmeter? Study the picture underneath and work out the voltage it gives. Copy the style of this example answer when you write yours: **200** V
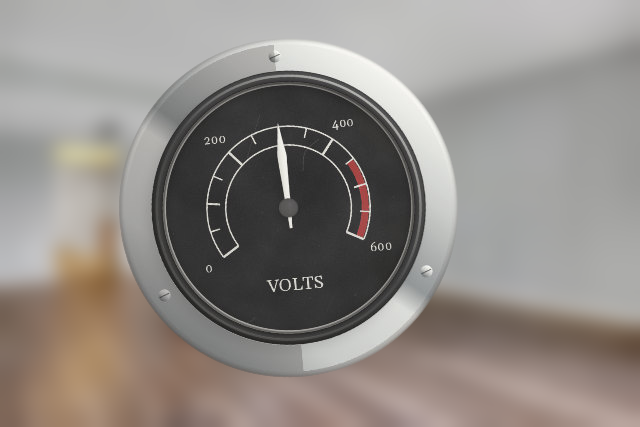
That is **300** V
